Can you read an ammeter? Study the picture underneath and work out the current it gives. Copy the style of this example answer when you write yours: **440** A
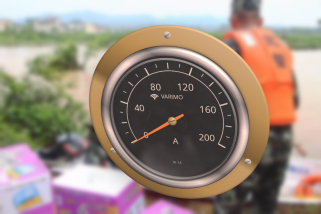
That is **0** A
